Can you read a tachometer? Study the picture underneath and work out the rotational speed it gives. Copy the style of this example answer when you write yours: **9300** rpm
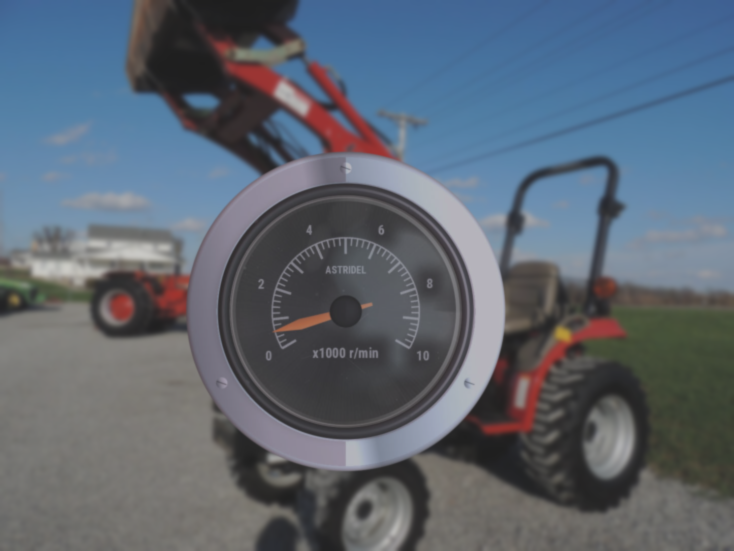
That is **600** rpm
